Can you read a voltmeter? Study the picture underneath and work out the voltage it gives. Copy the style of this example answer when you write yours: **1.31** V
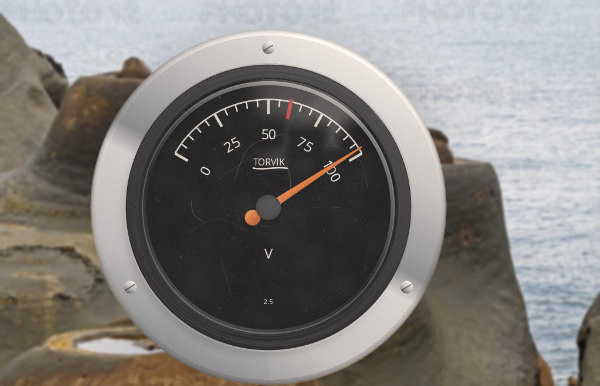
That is **97.5** V
